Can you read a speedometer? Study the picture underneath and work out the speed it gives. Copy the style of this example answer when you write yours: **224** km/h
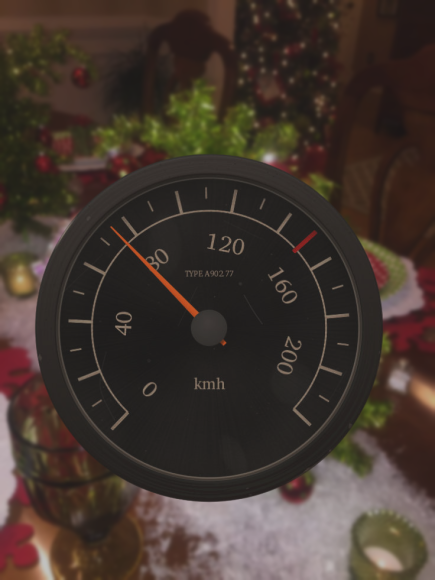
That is **75** km/h
